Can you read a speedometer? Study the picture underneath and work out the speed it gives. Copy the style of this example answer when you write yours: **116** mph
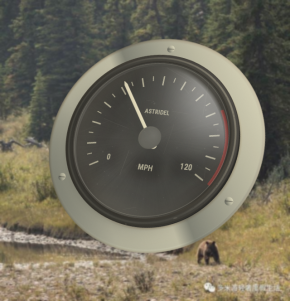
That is **42.5** mph
